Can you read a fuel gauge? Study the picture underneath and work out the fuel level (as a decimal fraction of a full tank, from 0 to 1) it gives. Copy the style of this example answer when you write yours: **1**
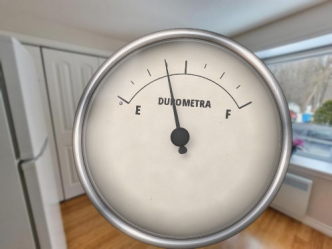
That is **0.375**
